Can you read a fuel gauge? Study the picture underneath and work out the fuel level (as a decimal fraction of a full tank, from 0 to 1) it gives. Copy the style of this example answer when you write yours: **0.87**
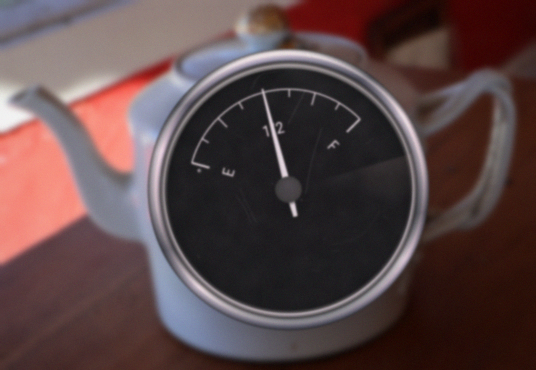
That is **0.5**
